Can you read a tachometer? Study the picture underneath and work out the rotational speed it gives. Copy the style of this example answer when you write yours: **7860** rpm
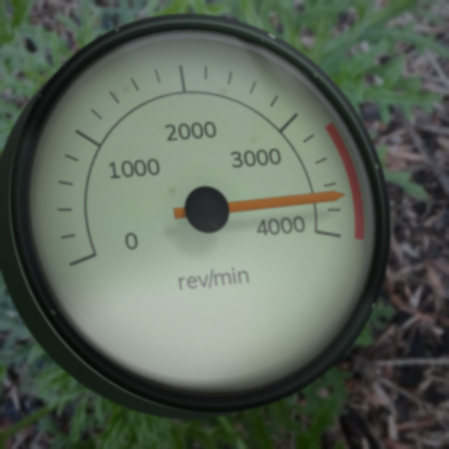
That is **3700** rpm
